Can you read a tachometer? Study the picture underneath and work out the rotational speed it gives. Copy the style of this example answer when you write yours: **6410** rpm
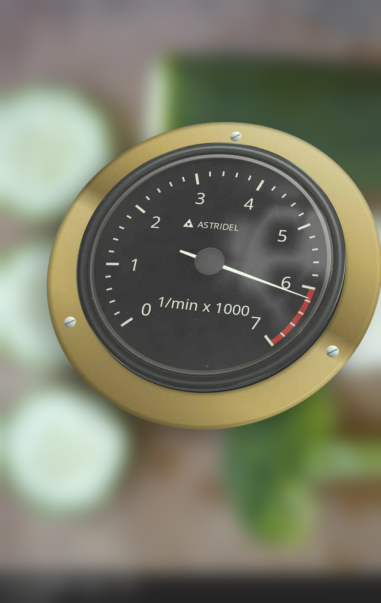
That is **6200** rpm
